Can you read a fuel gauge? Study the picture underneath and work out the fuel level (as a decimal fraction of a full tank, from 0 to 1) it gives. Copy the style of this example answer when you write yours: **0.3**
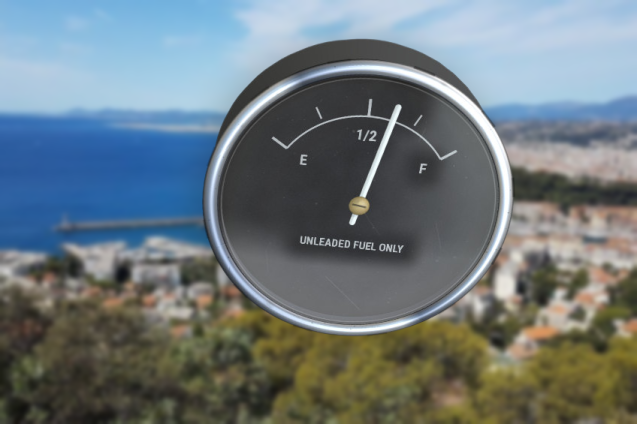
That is **0.625**
